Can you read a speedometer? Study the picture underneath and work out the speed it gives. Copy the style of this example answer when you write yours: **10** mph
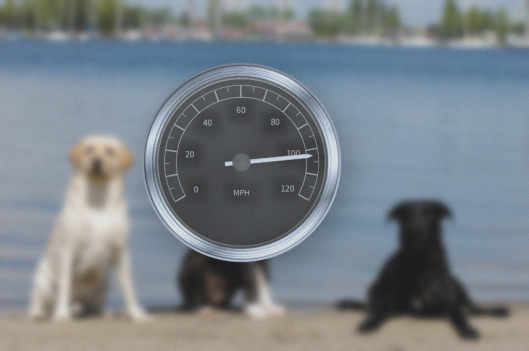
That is **102.5** mph
